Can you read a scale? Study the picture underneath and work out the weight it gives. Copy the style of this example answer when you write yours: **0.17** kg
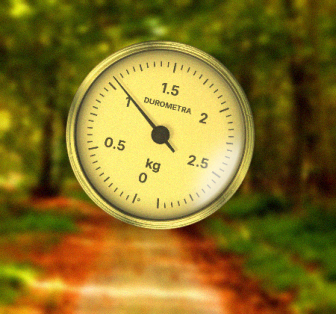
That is **1.05** kg
